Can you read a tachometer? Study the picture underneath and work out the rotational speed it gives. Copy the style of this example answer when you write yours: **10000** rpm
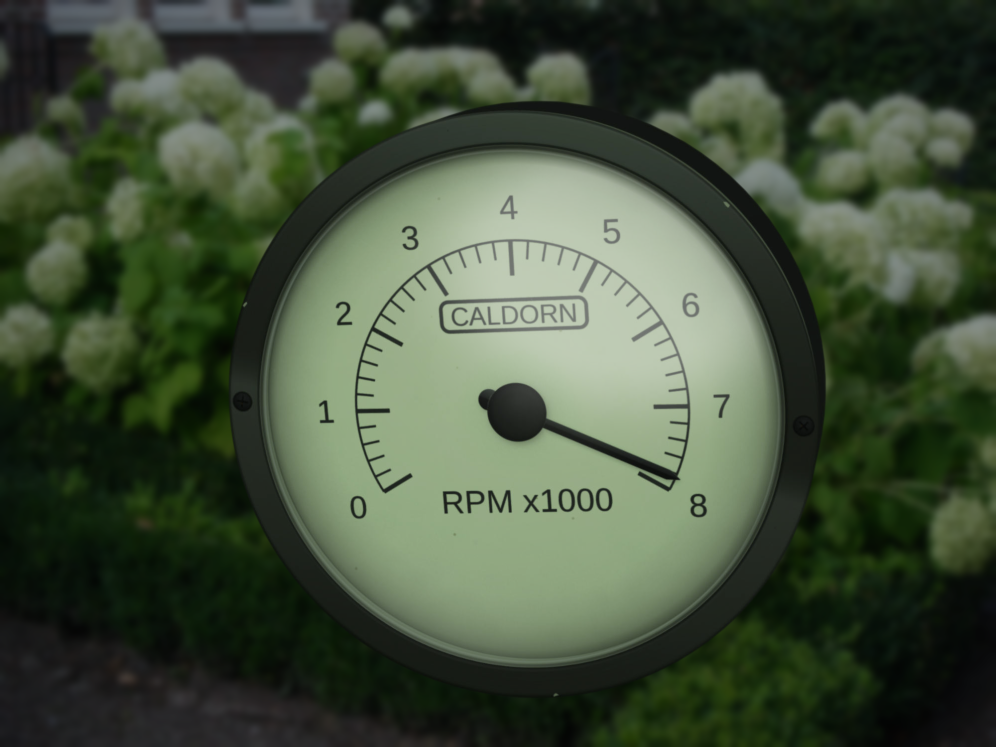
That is **7800** rpm
